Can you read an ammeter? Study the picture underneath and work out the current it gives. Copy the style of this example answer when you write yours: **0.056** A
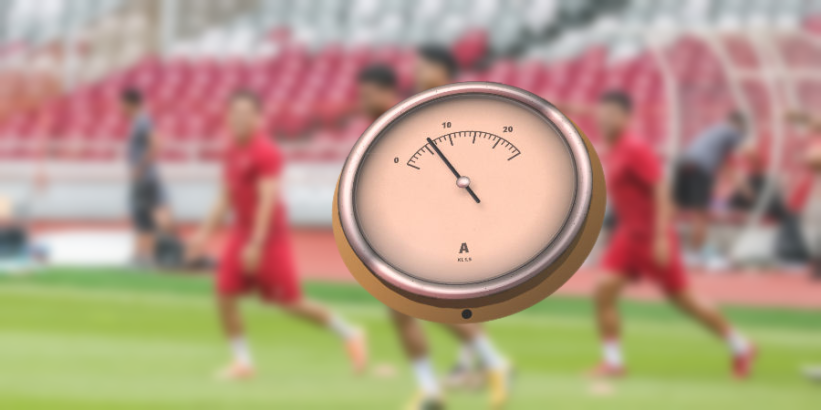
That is **6** A
